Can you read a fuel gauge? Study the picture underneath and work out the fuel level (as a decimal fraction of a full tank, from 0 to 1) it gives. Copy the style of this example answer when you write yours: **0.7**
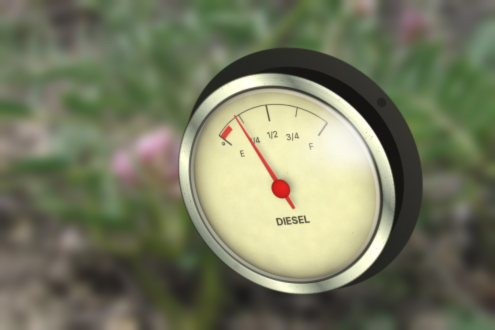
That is **0.25**
